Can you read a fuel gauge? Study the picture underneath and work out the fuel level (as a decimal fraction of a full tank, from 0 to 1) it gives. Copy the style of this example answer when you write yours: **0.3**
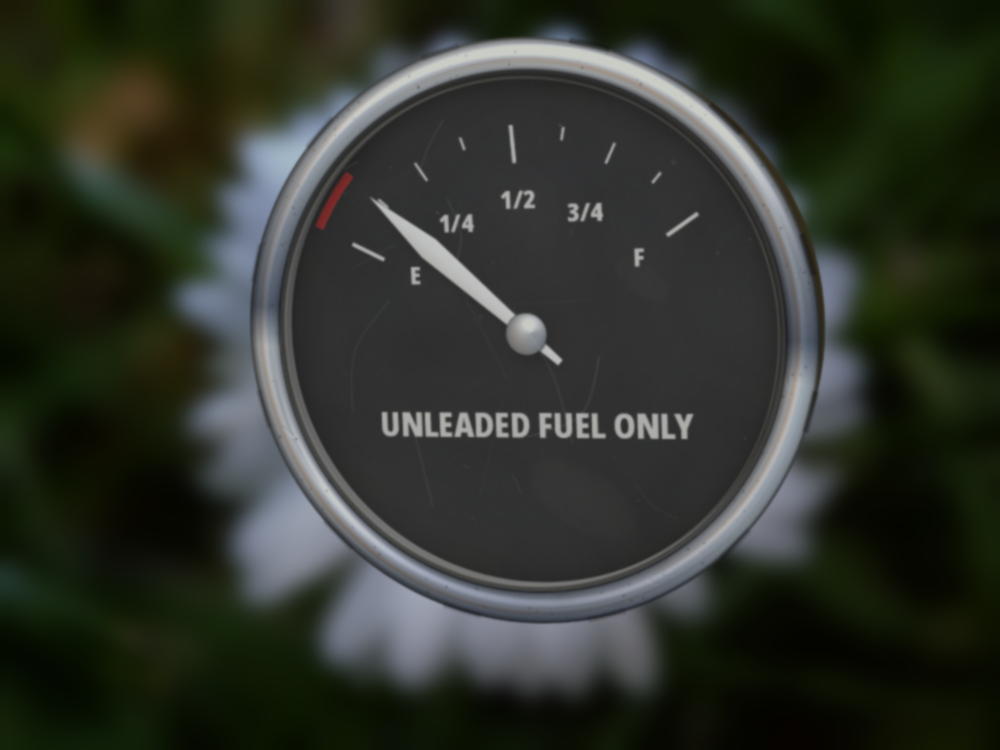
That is **0.125**
